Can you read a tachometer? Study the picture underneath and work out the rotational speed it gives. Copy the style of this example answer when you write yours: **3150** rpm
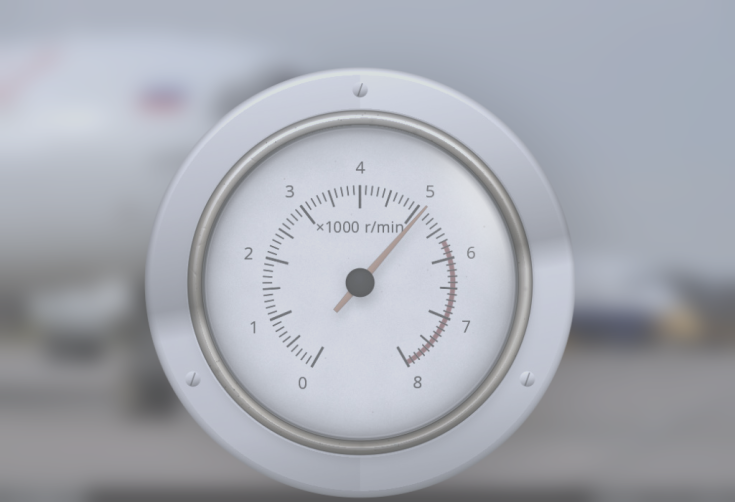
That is **5100** rpm
